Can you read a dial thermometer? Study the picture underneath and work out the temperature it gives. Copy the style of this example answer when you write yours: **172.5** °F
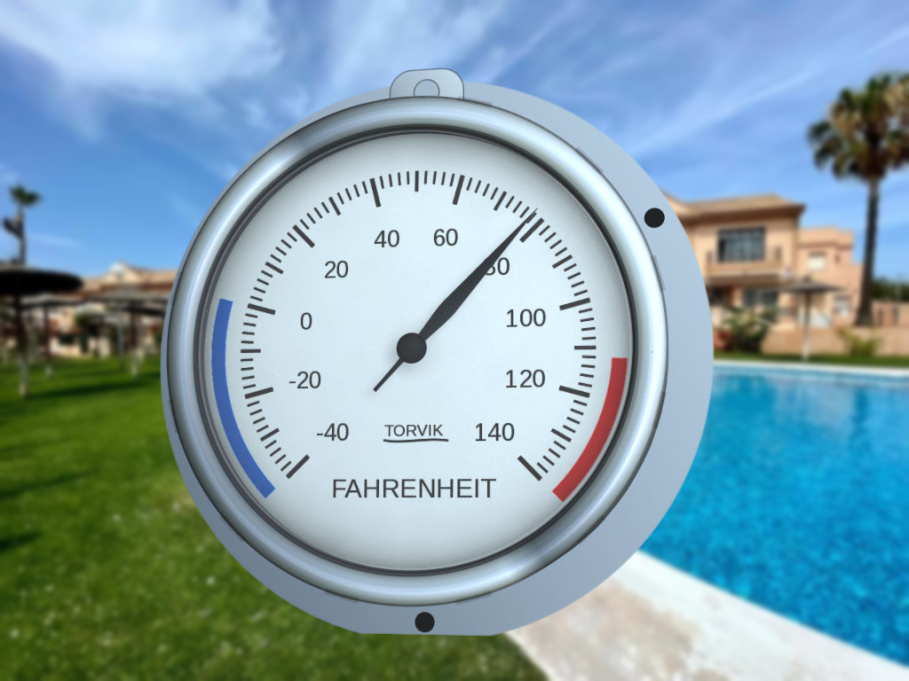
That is **78** °F
